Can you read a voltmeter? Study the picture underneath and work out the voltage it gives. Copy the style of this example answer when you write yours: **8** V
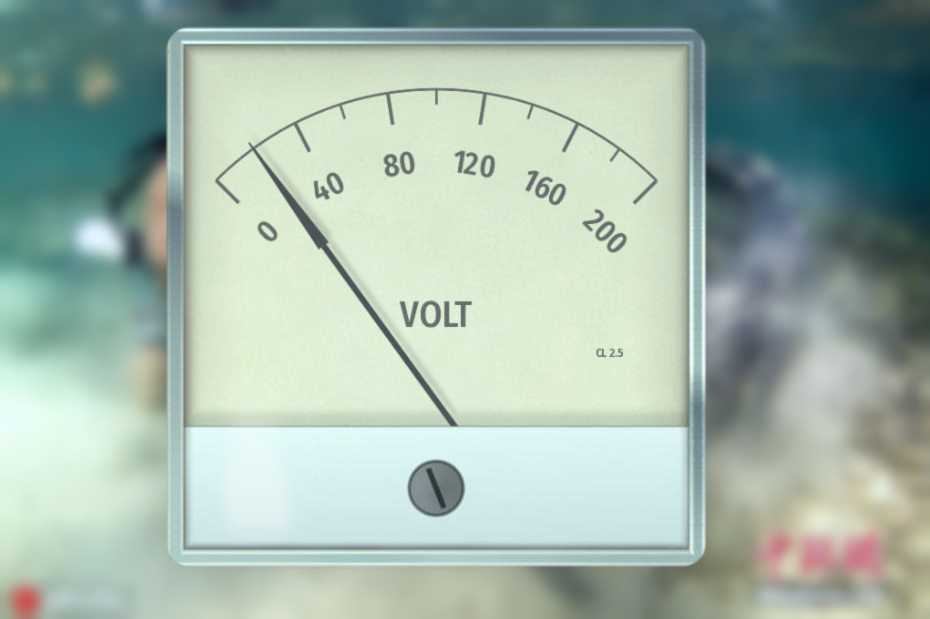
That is **20** V
